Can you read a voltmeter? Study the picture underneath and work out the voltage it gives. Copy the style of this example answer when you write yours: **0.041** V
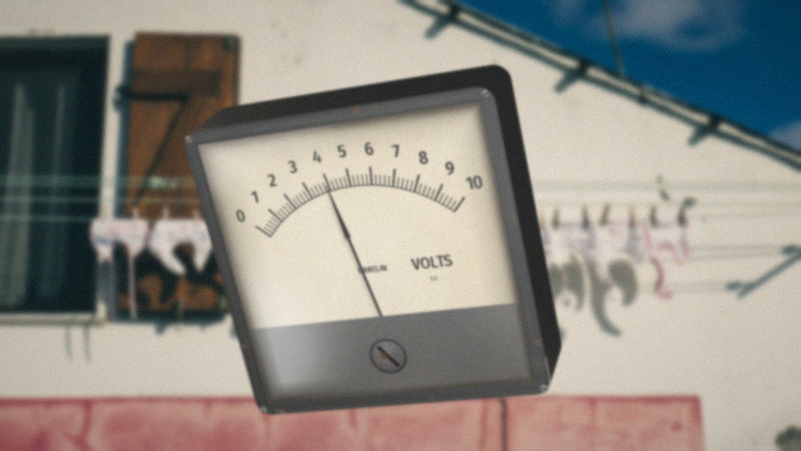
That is **4** V
